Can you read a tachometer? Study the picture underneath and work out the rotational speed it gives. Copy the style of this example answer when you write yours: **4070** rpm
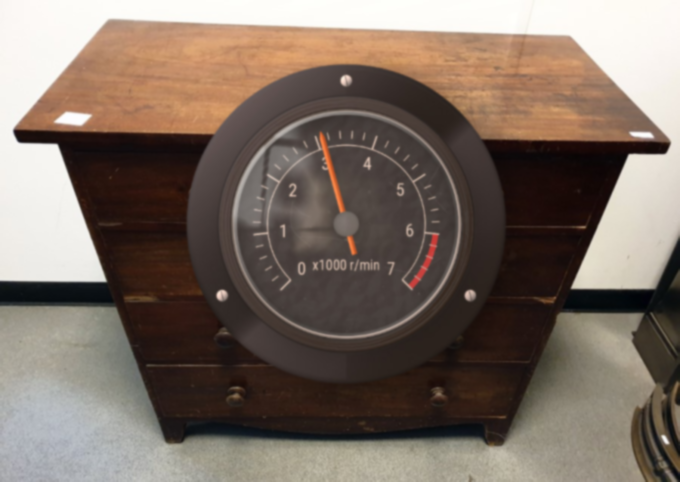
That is **3100** rpm
